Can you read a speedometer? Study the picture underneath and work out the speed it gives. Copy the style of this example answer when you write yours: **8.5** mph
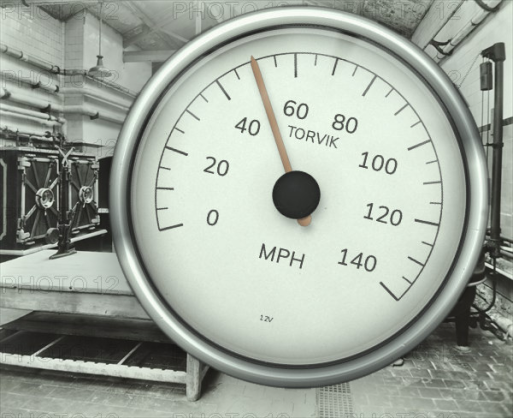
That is **50** mph
